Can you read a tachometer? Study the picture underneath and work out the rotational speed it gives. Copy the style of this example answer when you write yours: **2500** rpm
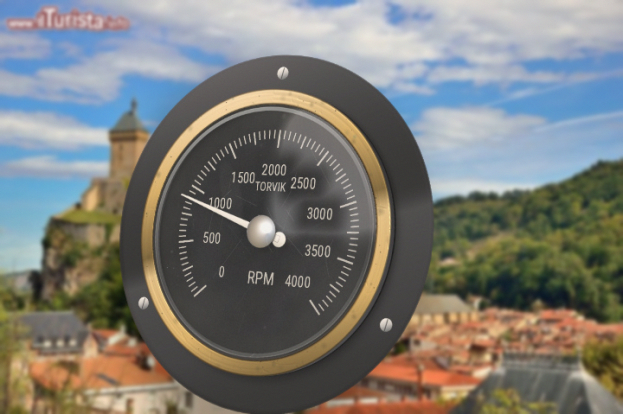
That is **900** rpm
